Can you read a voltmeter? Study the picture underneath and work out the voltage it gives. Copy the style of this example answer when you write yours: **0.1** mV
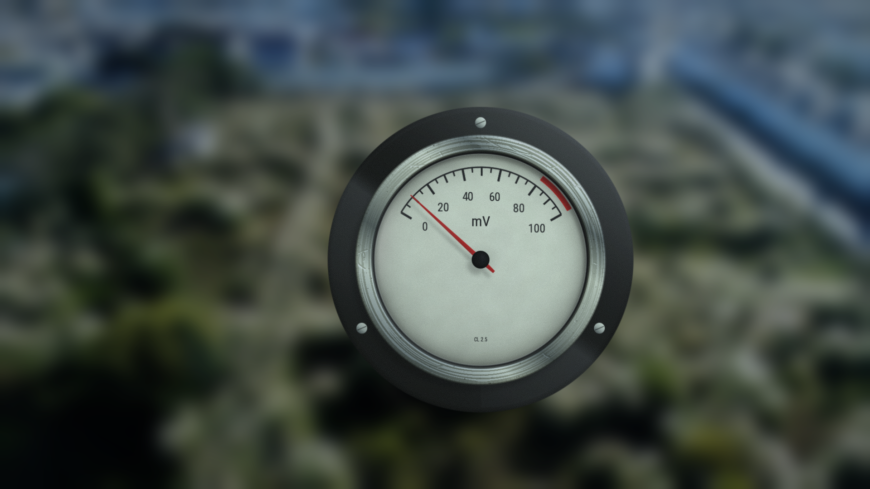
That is **10** mV
